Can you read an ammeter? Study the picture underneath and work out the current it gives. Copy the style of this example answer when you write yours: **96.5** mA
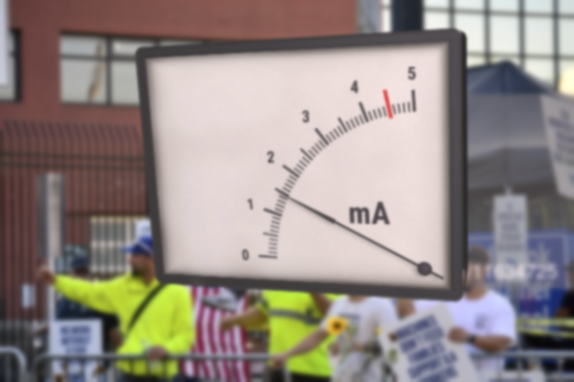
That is **1.5** mA
